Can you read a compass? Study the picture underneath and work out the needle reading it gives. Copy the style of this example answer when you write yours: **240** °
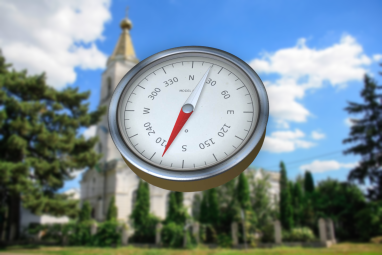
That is **200** °
